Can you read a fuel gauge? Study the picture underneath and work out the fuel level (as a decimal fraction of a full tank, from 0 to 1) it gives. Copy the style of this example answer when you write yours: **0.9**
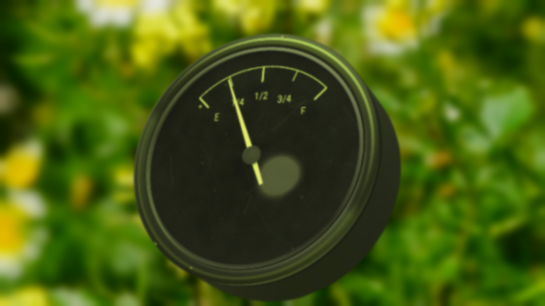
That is **0.25**
